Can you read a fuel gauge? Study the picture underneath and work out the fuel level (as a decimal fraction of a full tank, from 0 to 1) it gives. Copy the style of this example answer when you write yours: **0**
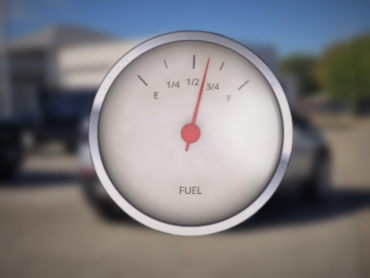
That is **0.625**
